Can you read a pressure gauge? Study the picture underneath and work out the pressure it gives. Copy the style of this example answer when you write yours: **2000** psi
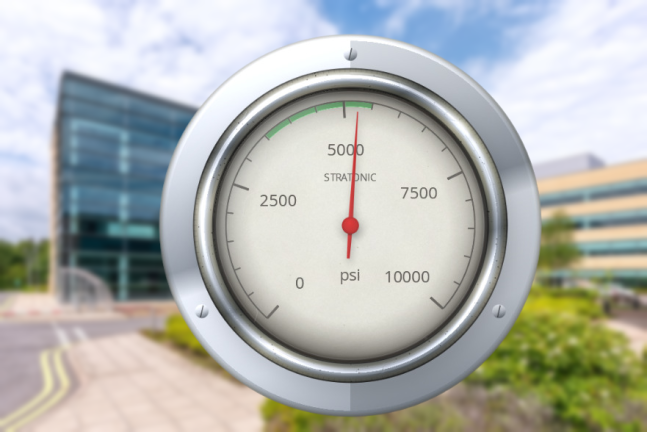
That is **5250** psi
